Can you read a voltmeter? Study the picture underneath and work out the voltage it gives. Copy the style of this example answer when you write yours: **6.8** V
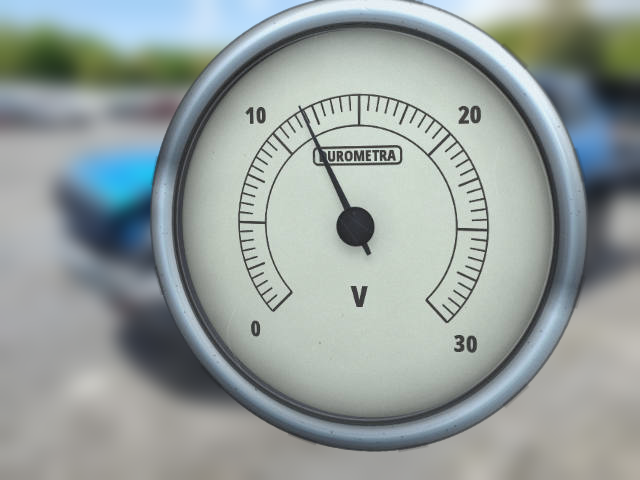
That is **12** V
